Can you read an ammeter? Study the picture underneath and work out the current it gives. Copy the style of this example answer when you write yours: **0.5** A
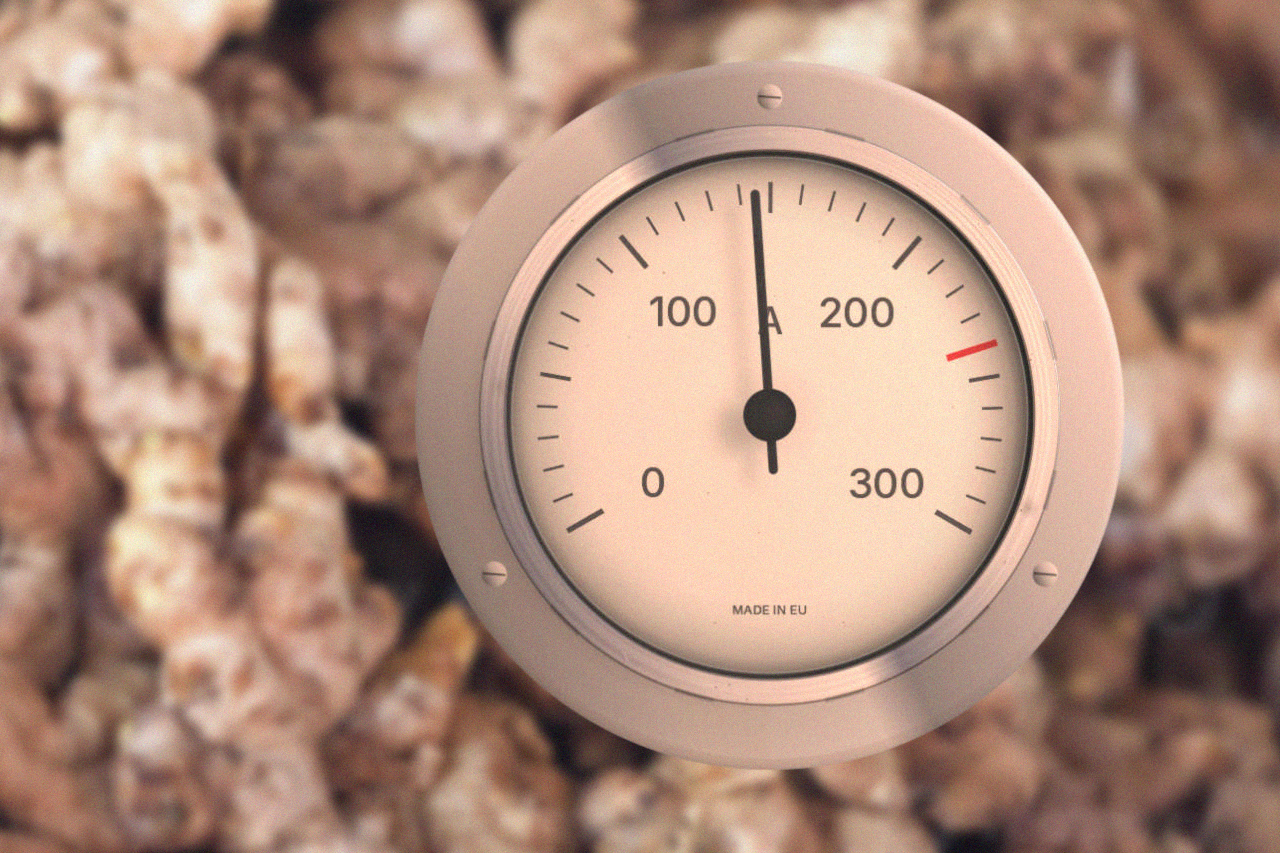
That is **145** A
